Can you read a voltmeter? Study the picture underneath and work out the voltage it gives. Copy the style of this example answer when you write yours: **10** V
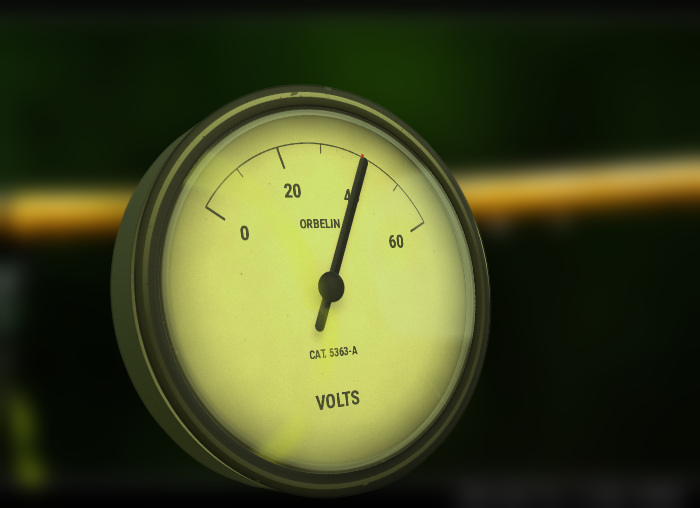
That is **40** V
